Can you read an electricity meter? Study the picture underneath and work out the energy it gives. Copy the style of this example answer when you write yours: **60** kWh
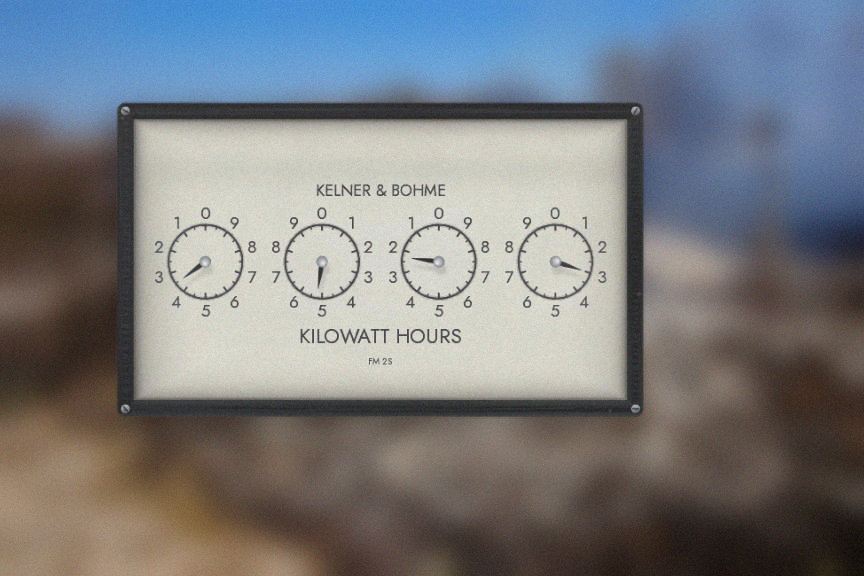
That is **3523** kWh
